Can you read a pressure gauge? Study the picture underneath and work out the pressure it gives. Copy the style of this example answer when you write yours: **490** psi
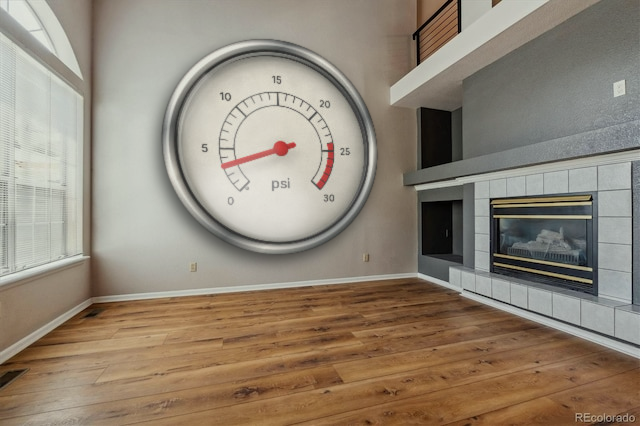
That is **3** psi
